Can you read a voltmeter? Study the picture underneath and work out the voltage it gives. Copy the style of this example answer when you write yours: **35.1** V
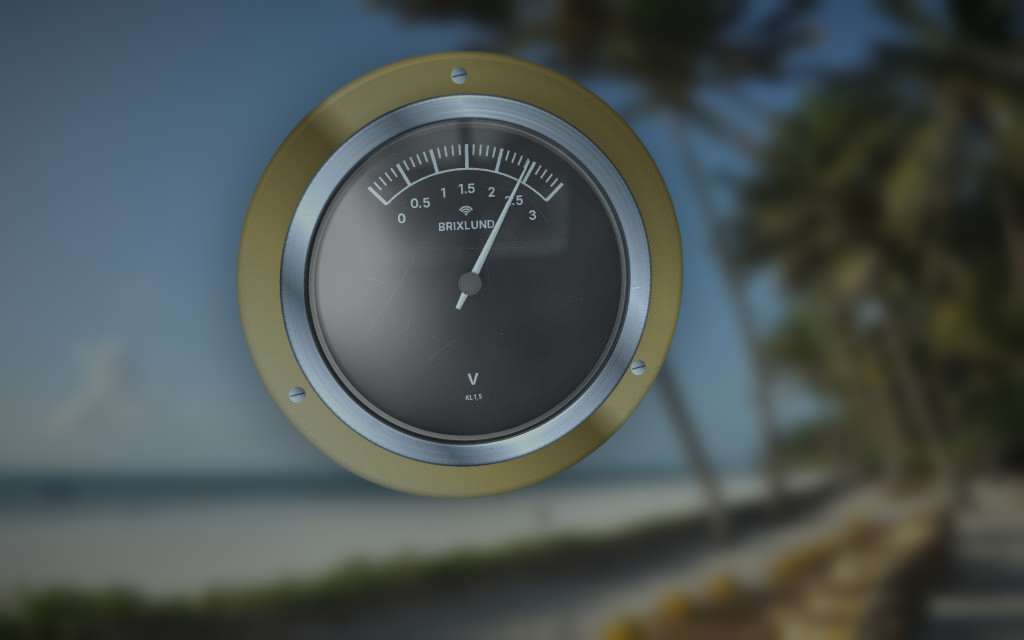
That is **2.4** V
